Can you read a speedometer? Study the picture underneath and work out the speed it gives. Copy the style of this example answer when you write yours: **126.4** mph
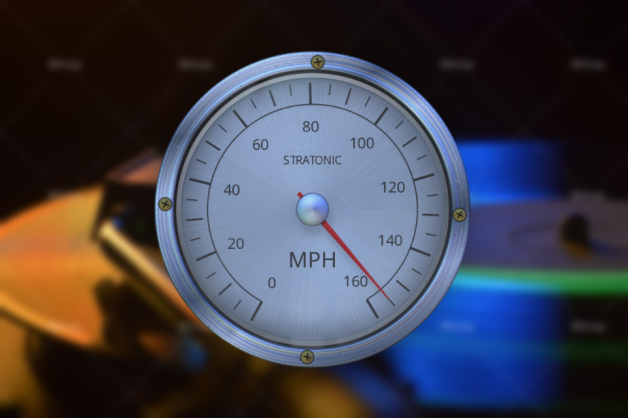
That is **155** mph
